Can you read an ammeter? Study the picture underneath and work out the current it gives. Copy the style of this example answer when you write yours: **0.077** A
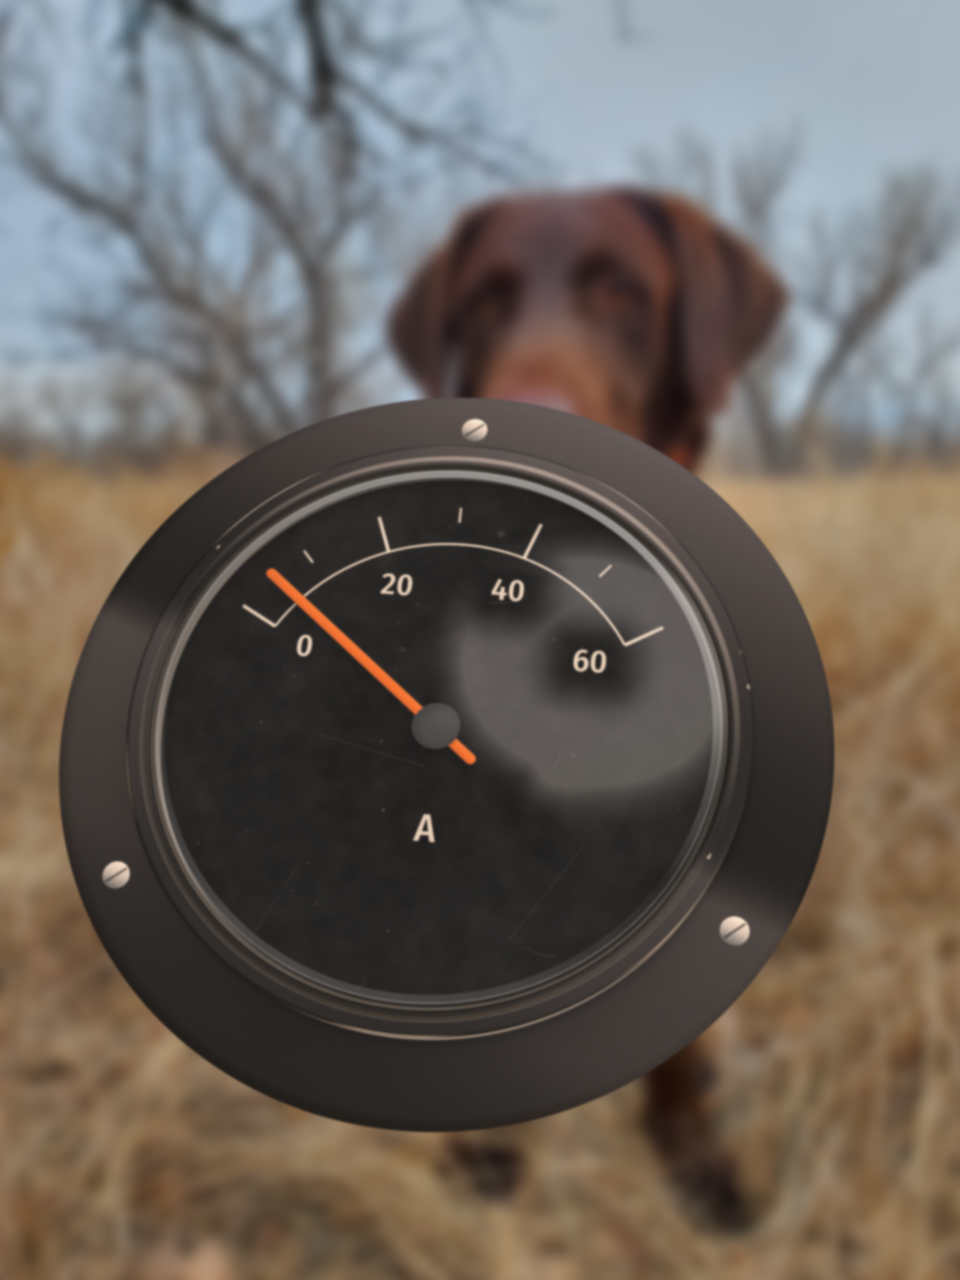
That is **5** A
